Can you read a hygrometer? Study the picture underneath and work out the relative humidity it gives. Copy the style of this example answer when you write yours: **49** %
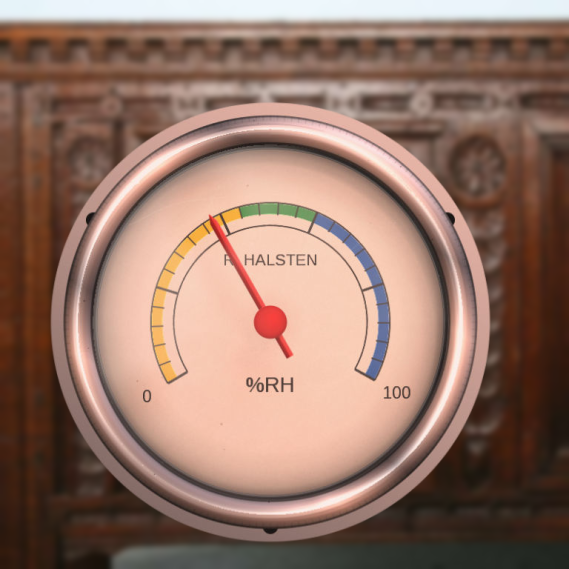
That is **38** %
